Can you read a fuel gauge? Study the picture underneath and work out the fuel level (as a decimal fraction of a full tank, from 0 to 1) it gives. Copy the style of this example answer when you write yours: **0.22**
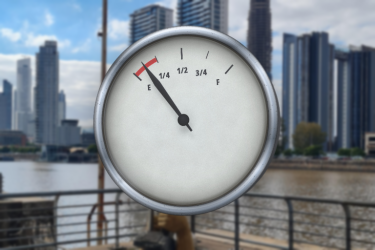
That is **0.125**
